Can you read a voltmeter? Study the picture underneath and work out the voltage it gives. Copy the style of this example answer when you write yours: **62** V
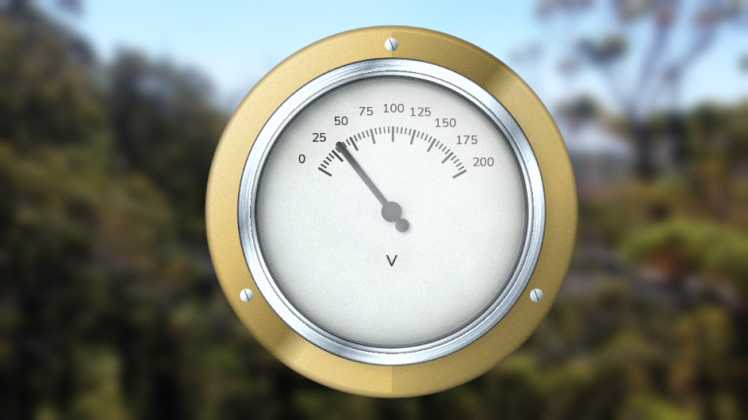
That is **35** V
